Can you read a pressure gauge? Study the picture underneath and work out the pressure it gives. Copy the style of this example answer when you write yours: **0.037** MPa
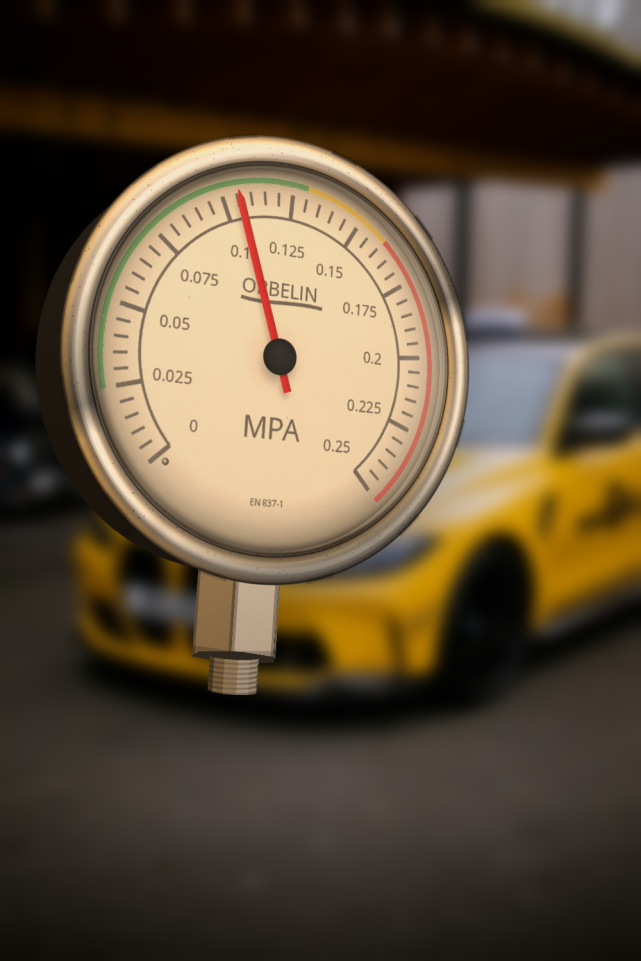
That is **0.105** MPa
